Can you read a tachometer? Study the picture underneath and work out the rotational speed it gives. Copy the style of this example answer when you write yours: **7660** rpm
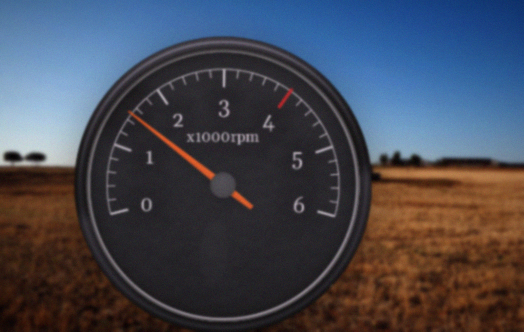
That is **1500** rpm
